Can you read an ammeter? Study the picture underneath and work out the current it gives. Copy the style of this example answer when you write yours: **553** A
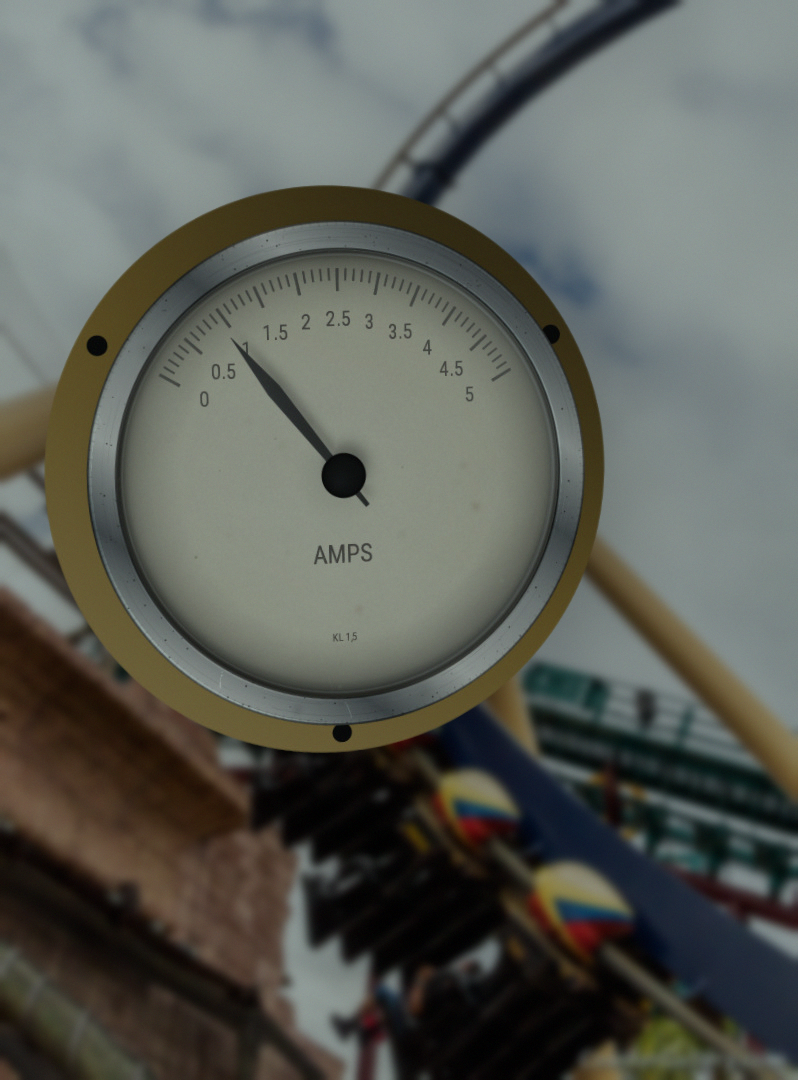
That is **0.9** A
